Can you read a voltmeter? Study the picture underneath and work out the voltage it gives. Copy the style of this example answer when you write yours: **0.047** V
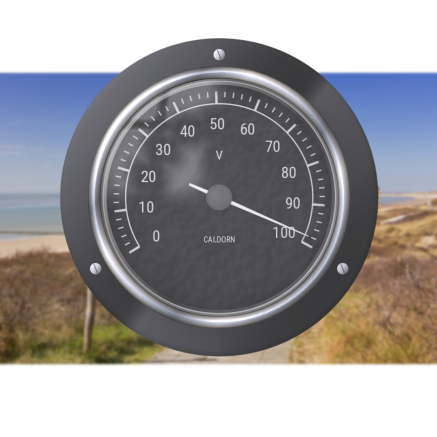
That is **98** V
